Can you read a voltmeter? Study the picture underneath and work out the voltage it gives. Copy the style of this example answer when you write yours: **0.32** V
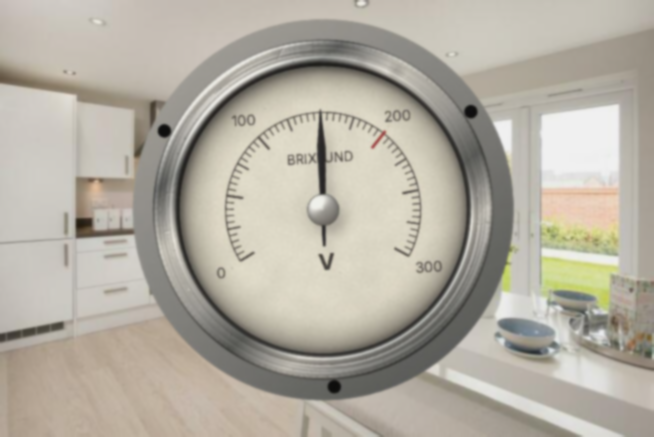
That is **150** V
